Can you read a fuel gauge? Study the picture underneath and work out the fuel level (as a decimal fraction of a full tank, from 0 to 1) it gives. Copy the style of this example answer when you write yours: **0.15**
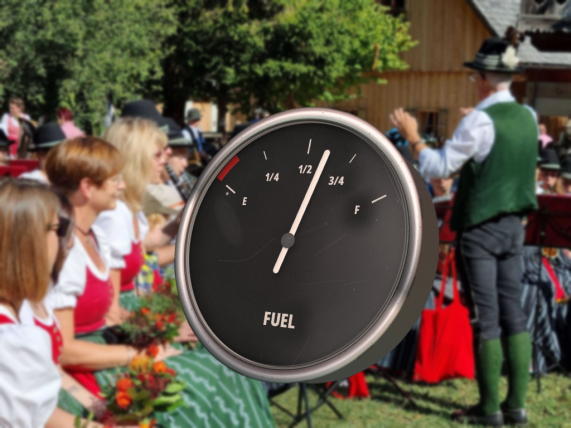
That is **0.625**
